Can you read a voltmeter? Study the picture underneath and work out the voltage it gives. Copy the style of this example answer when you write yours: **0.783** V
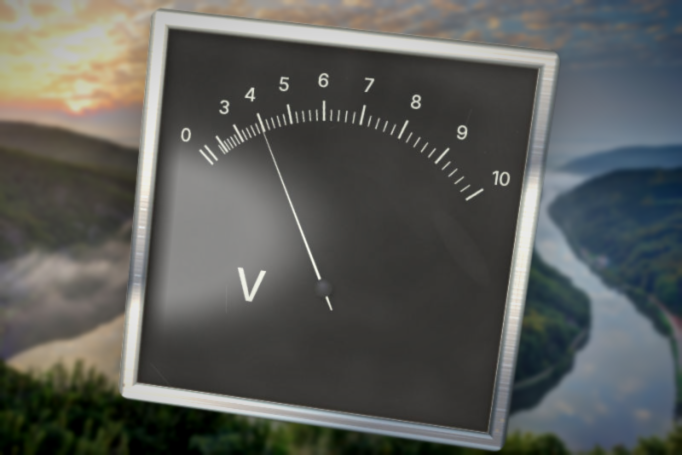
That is **4** V
